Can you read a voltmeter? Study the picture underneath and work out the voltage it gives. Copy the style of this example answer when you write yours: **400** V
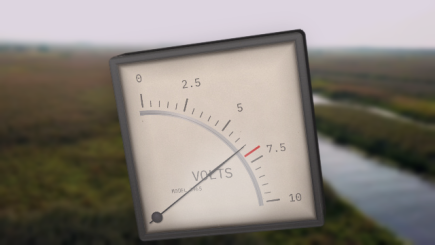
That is **6.5** V
